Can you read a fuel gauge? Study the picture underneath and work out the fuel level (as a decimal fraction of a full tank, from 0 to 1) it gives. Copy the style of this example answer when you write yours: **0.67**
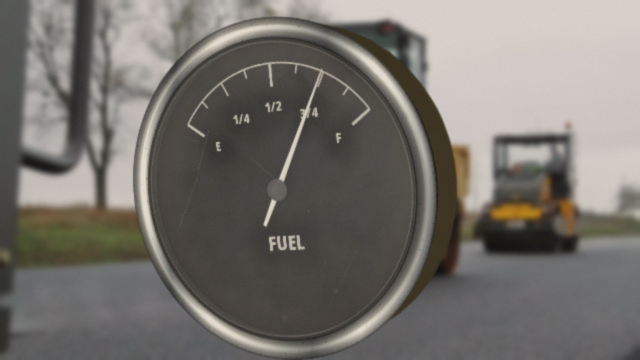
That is **0.75**
